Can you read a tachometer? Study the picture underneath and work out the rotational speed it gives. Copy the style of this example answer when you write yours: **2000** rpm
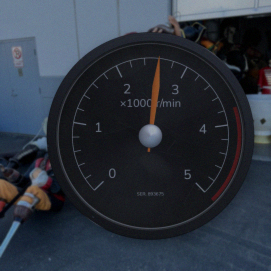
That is **2600** rpm
